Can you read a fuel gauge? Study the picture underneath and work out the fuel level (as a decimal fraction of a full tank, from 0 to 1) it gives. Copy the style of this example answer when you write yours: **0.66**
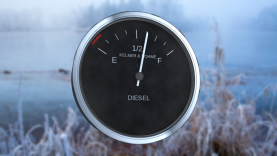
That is **0.625**
